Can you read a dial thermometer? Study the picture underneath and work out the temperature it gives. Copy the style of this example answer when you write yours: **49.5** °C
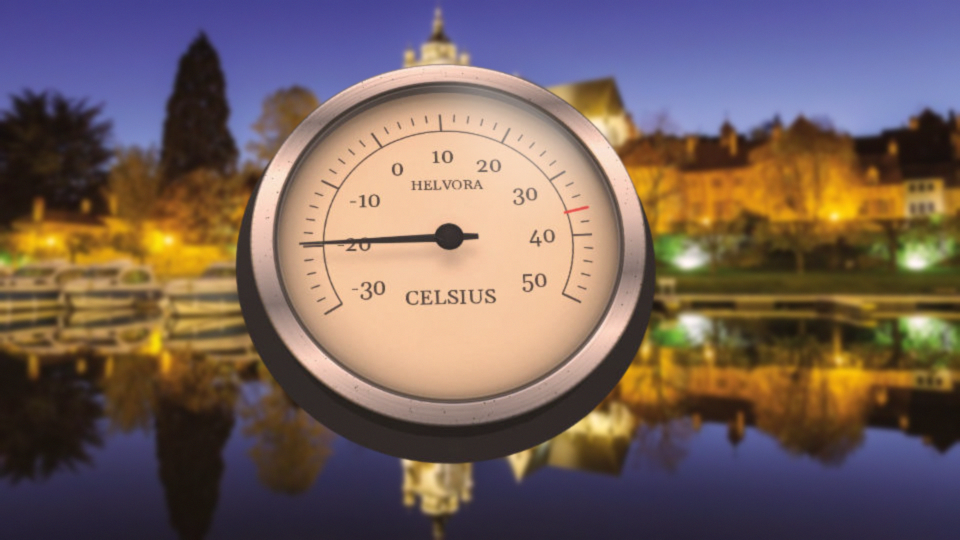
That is **-20** °C
